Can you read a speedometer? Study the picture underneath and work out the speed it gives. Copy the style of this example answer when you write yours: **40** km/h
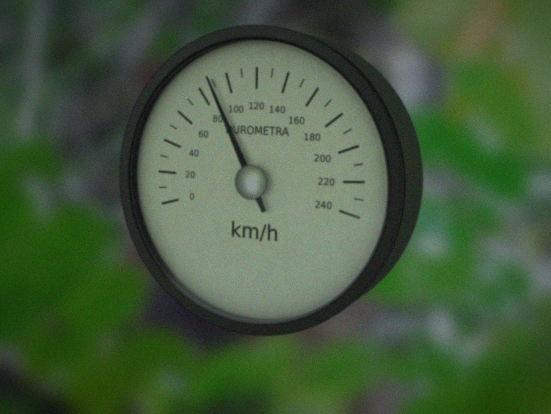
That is **90** km/h
